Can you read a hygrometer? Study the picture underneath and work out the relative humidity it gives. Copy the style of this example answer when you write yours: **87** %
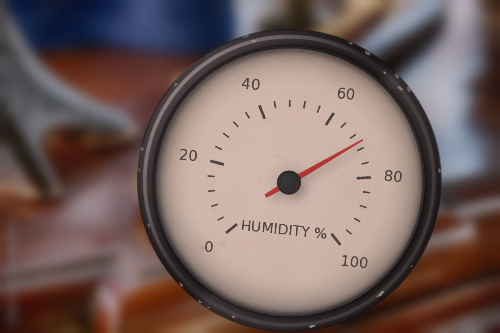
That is **70** %
